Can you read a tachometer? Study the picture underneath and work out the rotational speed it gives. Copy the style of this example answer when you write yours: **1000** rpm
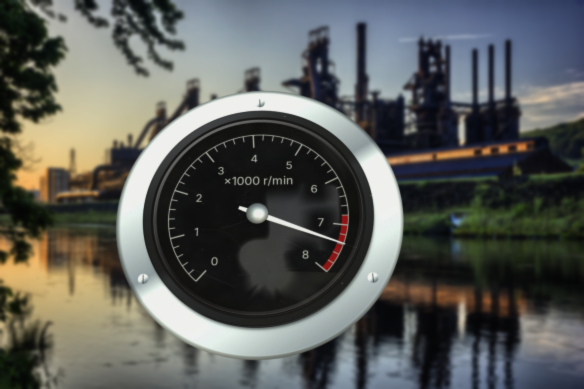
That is **7400** rpm
